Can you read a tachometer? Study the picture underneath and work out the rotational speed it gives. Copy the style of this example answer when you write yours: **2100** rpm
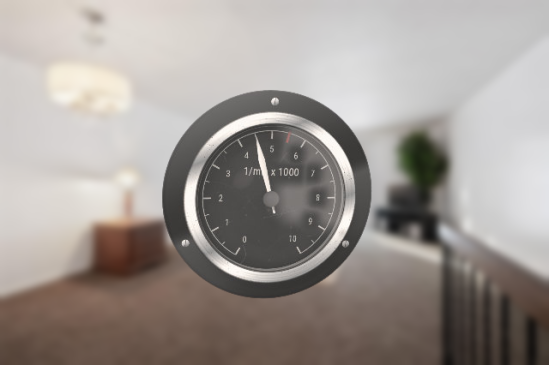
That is **4500** rpm
